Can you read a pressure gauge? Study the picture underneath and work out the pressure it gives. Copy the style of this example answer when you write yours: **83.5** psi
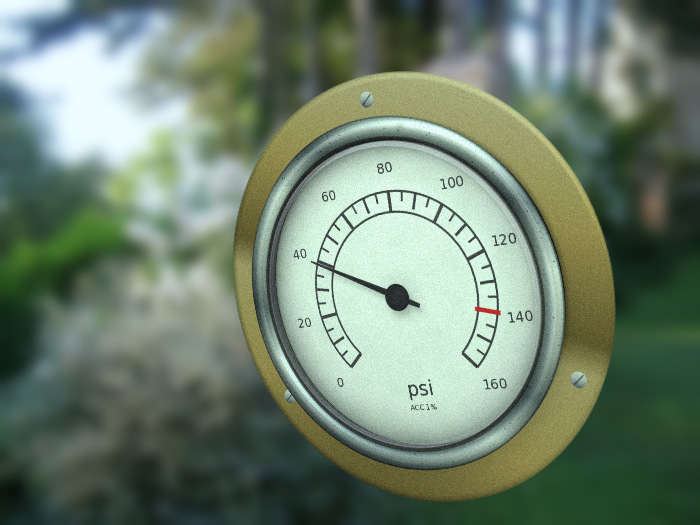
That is **40** psi
